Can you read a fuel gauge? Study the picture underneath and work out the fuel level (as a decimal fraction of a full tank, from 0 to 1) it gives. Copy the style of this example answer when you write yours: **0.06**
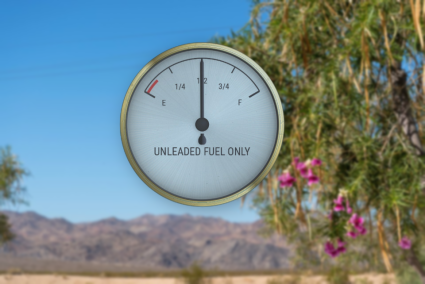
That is **0.5**
